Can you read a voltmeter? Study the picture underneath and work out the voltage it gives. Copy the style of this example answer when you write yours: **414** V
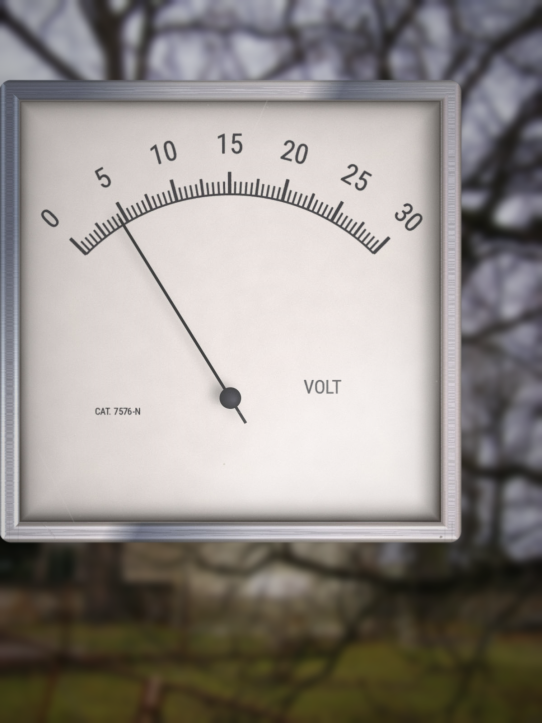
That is **4.5** V
